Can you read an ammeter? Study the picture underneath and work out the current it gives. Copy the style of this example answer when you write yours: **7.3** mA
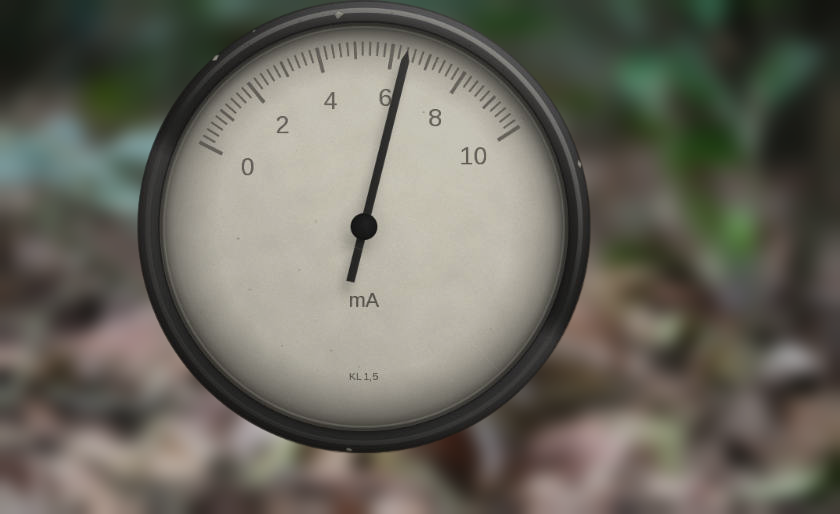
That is **6.4** mA
